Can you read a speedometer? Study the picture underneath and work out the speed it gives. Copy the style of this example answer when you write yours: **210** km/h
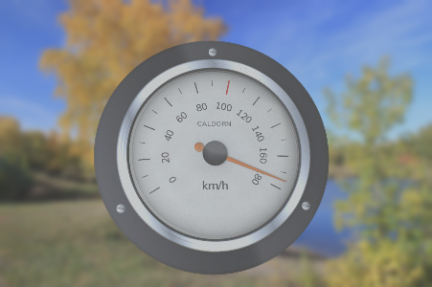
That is **175** km/h
